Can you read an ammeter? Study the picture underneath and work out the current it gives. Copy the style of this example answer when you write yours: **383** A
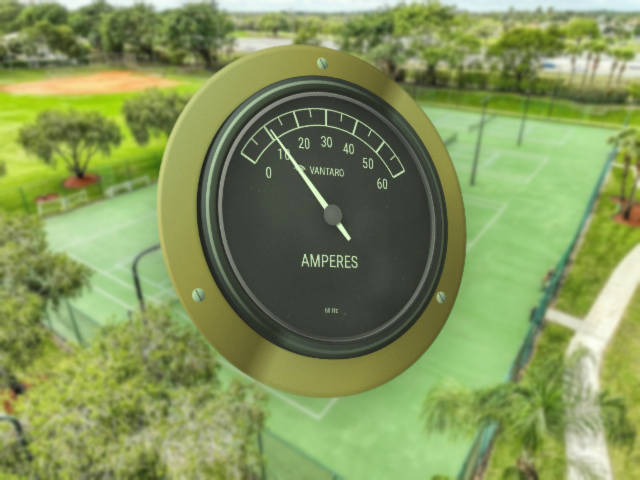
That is **10** A
